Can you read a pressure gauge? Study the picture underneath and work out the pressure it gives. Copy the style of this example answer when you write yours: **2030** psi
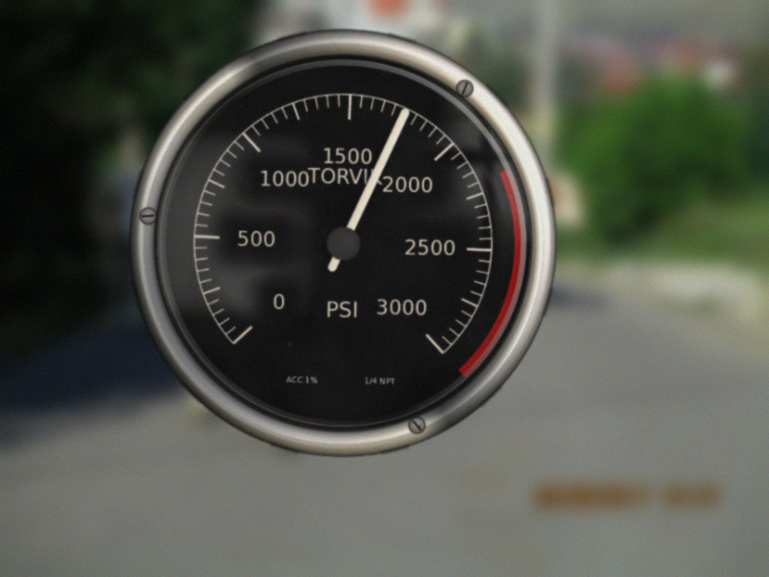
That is **1750** psi
